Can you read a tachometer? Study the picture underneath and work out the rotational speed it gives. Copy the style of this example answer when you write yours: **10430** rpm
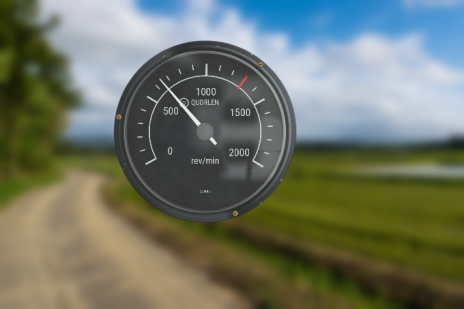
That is **650** rpm
